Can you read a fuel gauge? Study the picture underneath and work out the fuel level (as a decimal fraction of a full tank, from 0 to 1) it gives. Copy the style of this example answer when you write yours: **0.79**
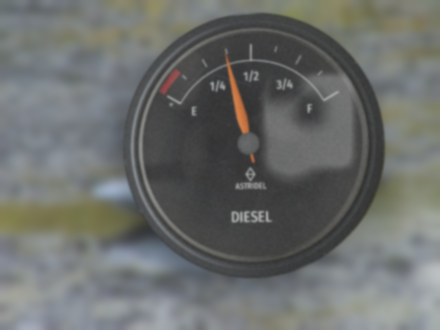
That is **0.375**
